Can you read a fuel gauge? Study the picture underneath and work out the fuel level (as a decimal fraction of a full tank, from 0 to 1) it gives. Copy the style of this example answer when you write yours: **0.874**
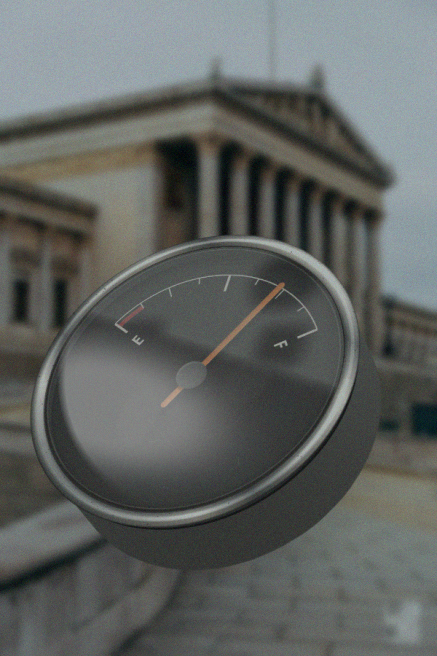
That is **0.75**
